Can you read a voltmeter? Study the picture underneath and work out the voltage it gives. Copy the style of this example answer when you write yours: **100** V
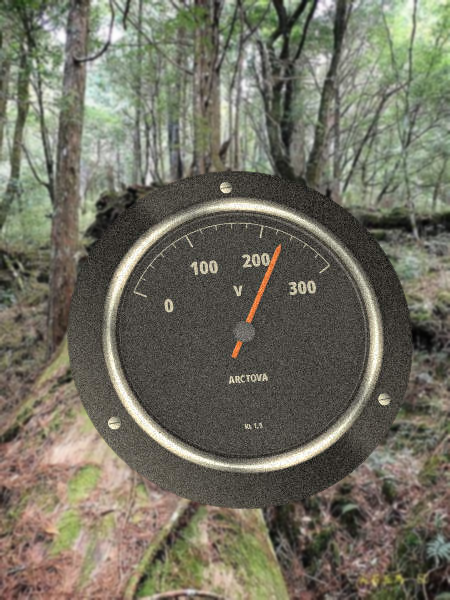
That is **230** V
